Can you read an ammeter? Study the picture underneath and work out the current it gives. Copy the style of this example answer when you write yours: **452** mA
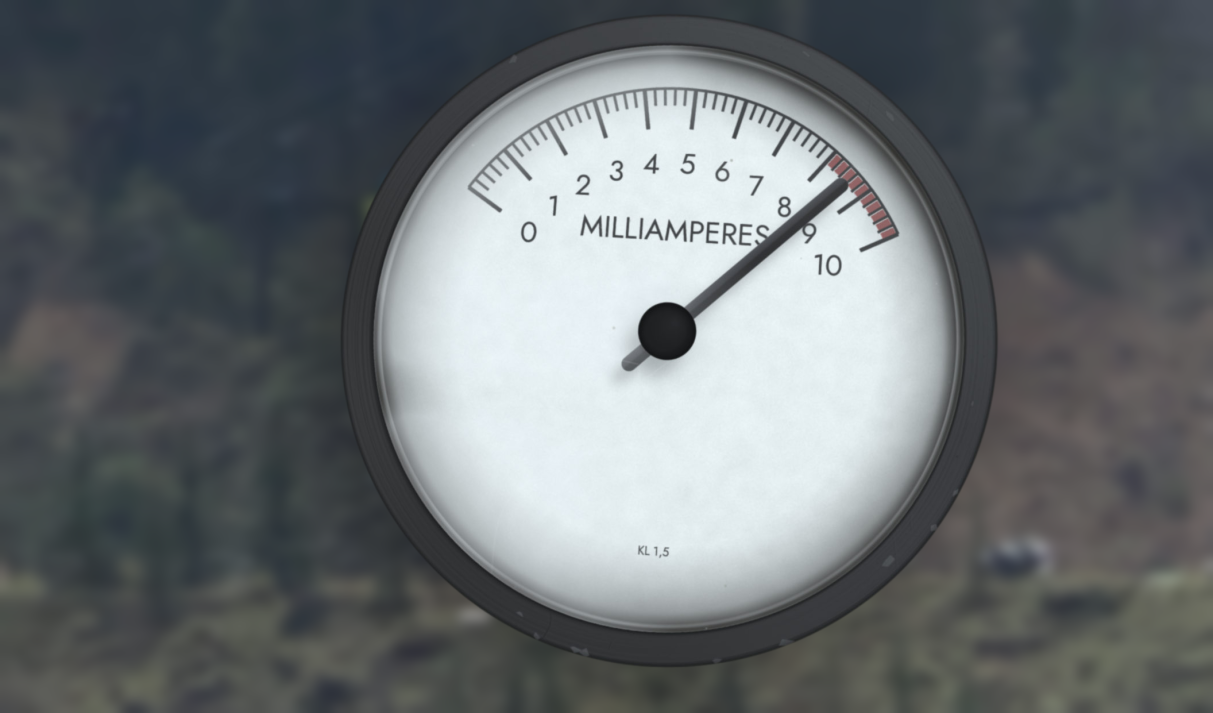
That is **8.6** mA
